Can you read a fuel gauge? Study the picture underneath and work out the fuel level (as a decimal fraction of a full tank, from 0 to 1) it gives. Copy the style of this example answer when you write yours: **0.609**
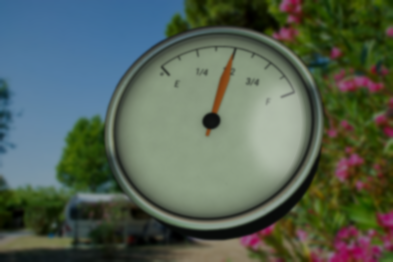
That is **0.5**
